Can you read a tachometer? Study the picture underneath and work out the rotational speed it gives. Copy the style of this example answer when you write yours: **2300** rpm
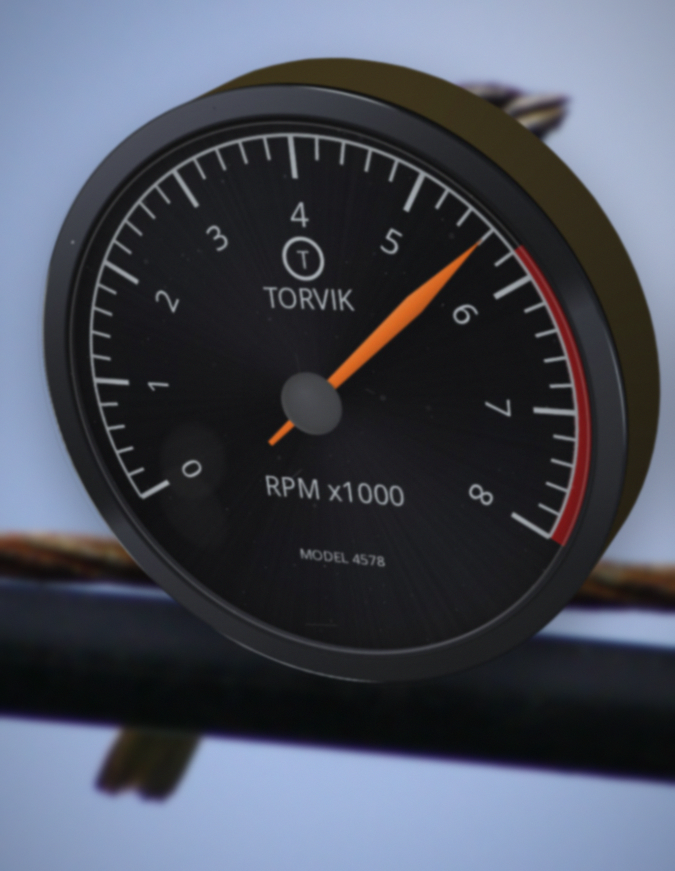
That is **5600** rpm
